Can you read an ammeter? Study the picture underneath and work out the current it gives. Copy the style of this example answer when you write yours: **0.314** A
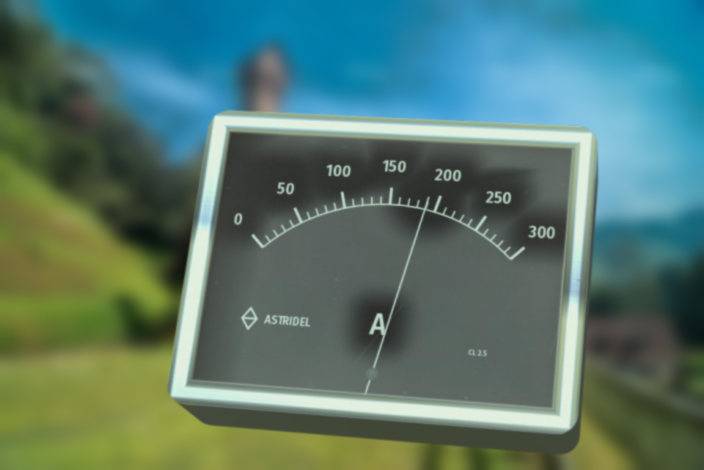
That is **190** A
